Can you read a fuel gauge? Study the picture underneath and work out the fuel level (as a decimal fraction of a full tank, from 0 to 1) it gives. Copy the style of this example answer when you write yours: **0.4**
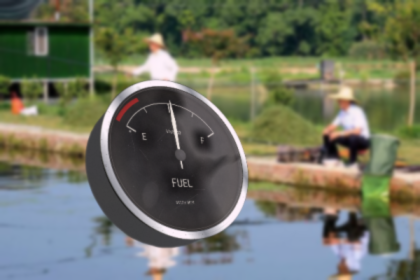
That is **0.5**
